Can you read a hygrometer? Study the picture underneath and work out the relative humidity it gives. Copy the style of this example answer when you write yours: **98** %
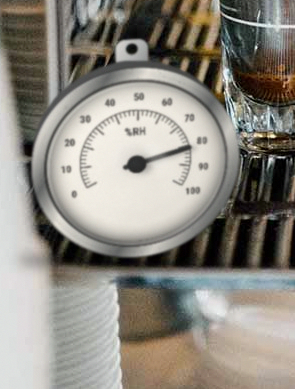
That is **80** %
